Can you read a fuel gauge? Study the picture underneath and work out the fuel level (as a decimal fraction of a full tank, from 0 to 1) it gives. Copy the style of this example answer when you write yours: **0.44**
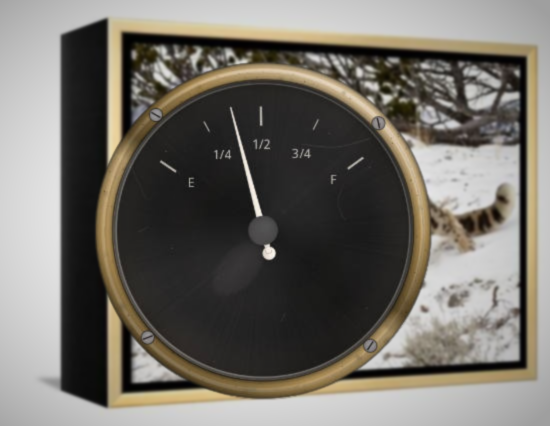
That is **0.375**
